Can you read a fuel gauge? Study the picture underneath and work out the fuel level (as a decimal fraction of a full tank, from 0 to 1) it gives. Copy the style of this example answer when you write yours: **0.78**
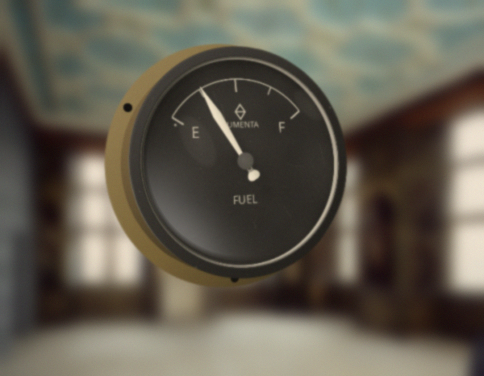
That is **0.25**
